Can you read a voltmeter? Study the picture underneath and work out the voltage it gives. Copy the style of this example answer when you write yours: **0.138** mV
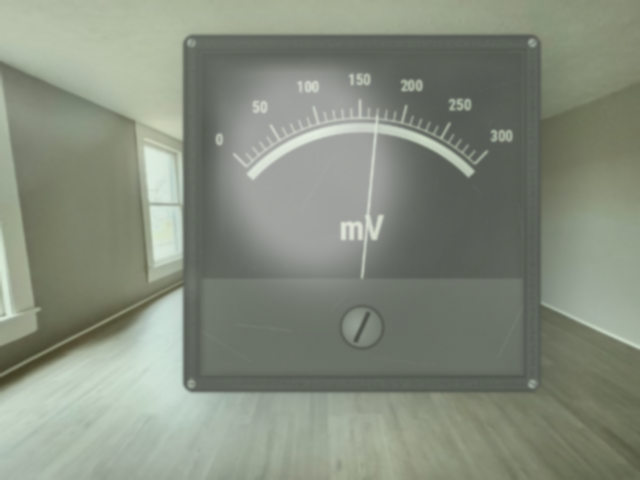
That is **170** mV
